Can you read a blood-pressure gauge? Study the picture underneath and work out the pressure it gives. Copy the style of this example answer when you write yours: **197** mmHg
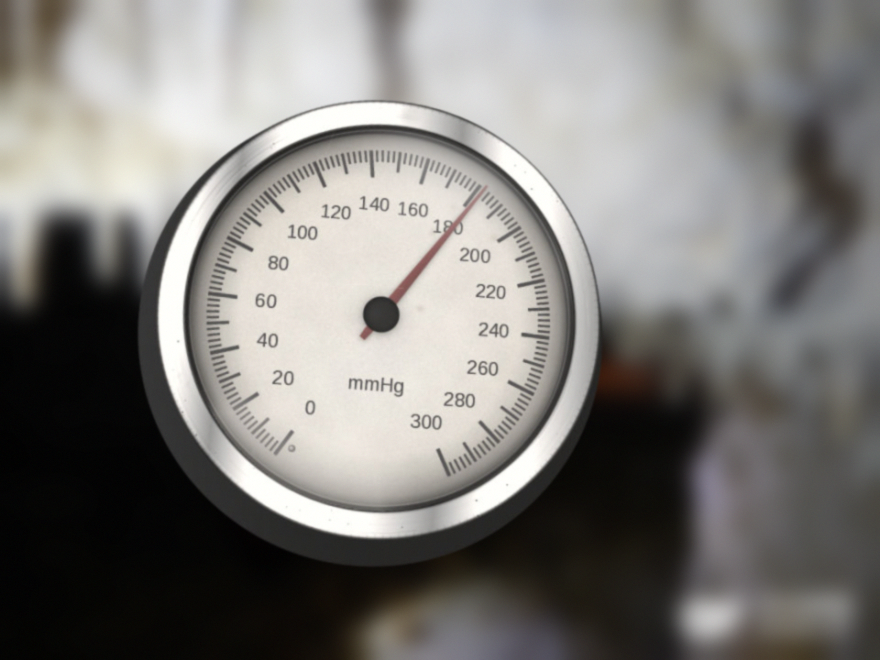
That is **182** mmHg
